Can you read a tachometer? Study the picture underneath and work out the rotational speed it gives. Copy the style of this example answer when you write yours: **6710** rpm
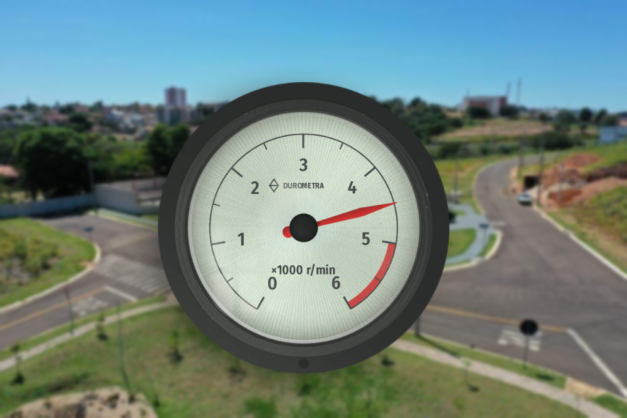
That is **4500** rpm
